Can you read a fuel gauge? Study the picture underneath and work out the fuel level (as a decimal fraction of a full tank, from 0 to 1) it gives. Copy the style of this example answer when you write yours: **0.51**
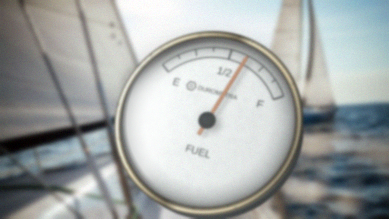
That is **0.625**
